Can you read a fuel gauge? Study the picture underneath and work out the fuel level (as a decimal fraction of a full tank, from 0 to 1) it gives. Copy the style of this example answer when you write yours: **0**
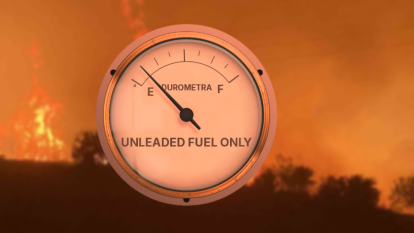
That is **0.125**
